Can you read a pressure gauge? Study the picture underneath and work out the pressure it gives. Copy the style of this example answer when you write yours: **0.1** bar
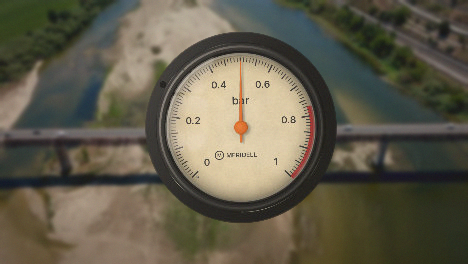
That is **0.5** bar
